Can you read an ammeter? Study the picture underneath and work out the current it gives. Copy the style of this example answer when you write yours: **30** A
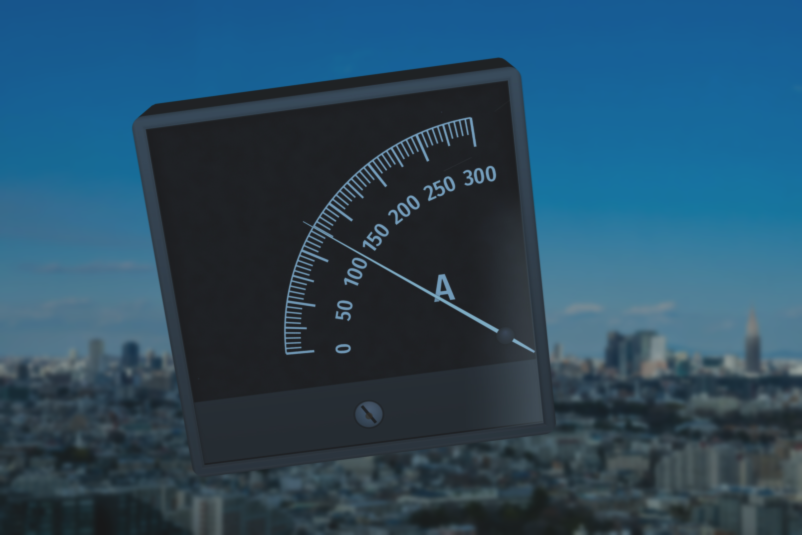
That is **125** A
